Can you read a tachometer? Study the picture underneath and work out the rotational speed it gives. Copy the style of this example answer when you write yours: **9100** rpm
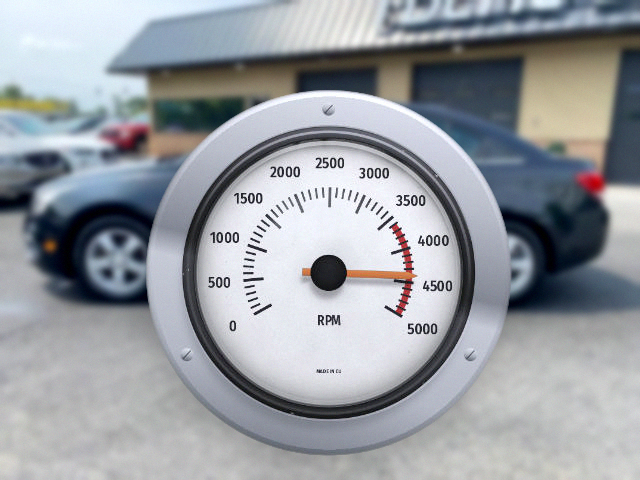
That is **4400** rpm
